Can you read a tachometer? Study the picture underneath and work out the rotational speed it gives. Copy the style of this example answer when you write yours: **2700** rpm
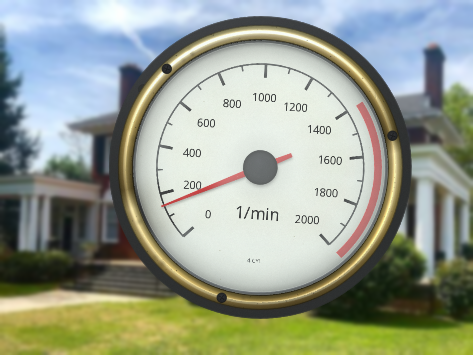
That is **150** rpm
